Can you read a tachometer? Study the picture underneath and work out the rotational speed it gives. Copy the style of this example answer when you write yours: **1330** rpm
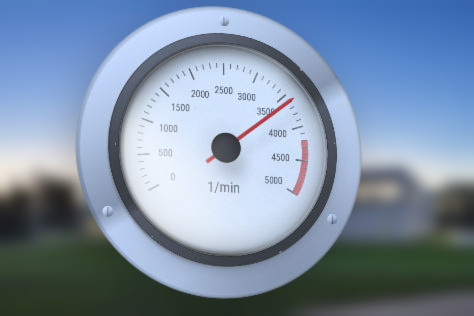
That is **3600** rpm
